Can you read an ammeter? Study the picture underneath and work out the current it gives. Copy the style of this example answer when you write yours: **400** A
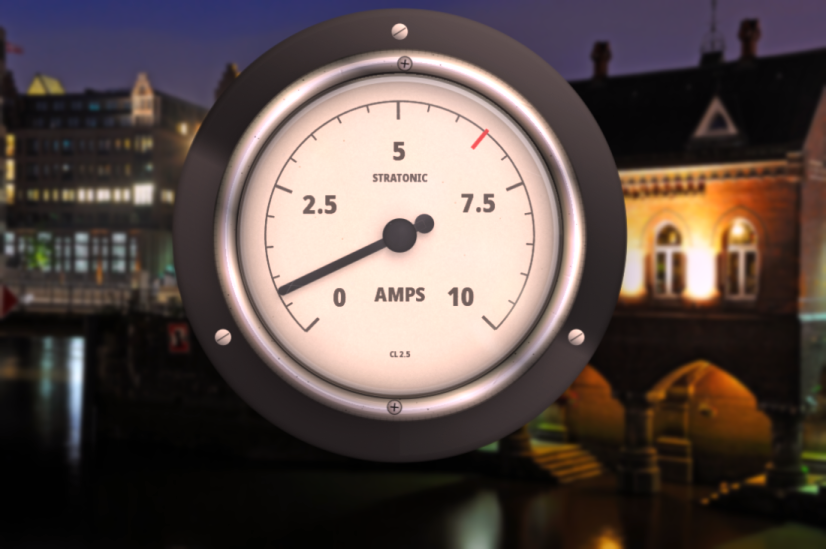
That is **0.75** A
